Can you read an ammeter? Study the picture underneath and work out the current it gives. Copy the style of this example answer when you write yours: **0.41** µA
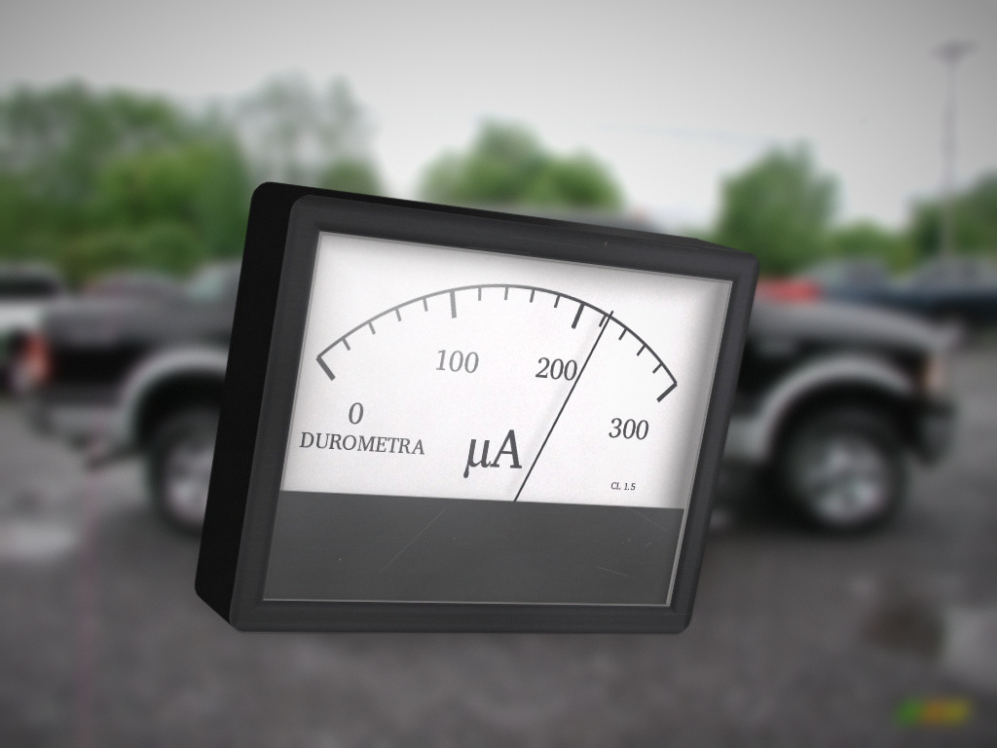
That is **220** µA
